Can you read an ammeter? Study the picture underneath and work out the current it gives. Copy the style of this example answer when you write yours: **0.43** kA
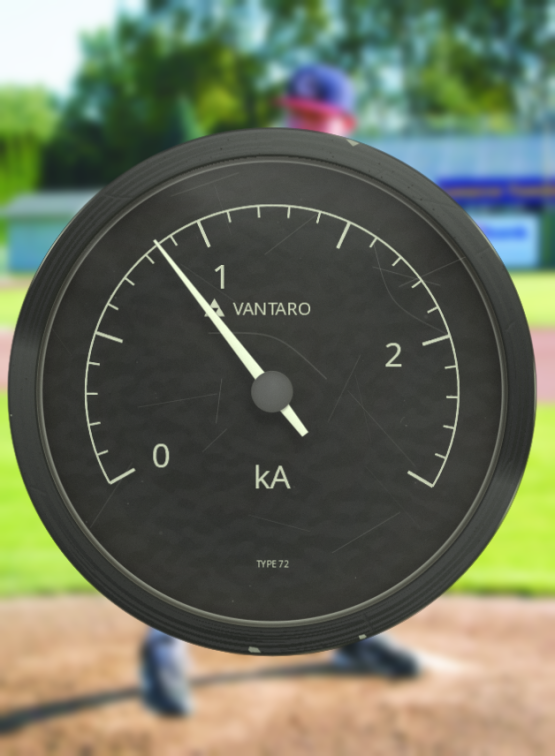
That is **0.85** kA
